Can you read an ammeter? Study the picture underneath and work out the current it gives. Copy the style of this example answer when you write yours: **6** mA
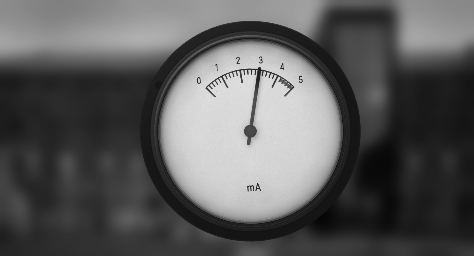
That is **3** mA
